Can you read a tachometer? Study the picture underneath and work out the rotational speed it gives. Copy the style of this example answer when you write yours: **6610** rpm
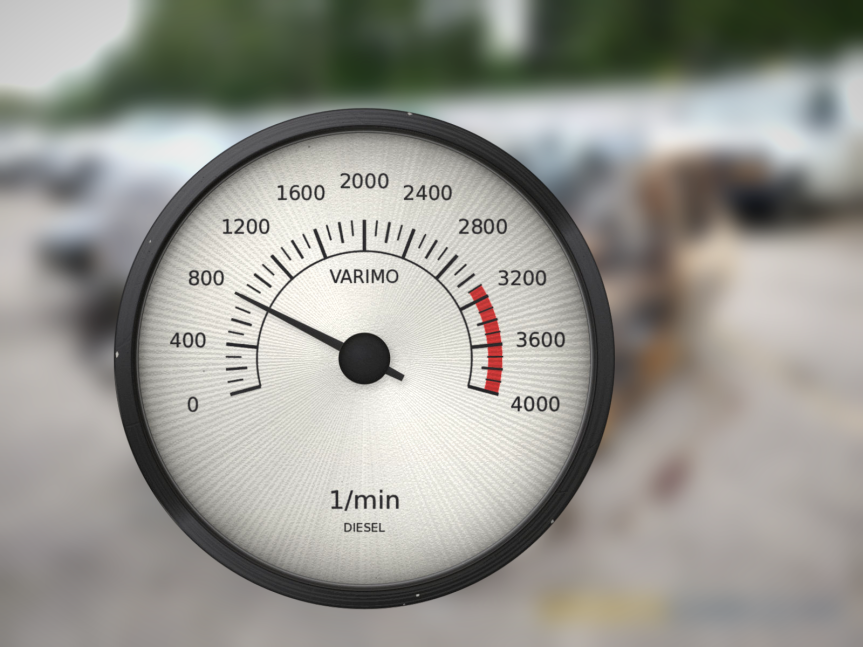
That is **800** rpm
